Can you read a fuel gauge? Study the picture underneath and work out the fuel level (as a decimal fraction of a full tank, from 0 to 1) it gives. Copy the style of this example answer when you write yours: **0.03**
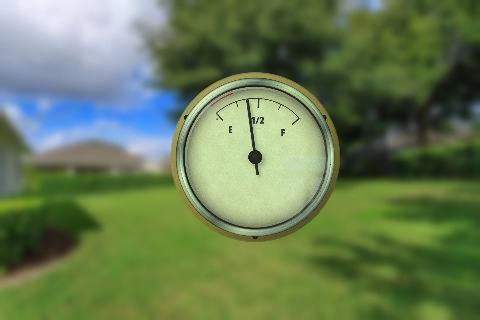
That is **0.375**
